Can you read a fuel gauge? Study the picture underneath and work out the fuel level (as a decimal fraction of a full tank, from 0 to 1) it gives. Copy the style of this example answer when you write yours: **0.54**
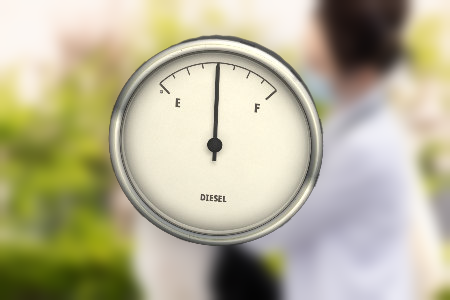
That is **0.5**
